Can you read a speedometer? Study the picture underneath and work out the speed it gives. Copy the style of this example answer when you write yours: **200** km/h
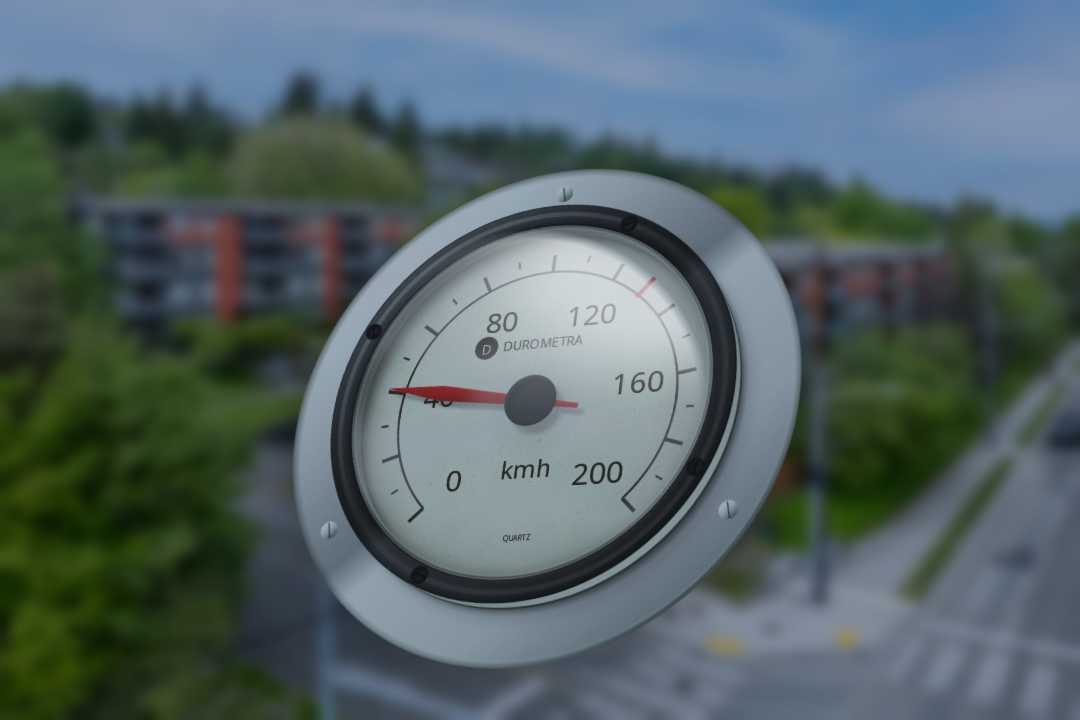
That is **40** km/h
